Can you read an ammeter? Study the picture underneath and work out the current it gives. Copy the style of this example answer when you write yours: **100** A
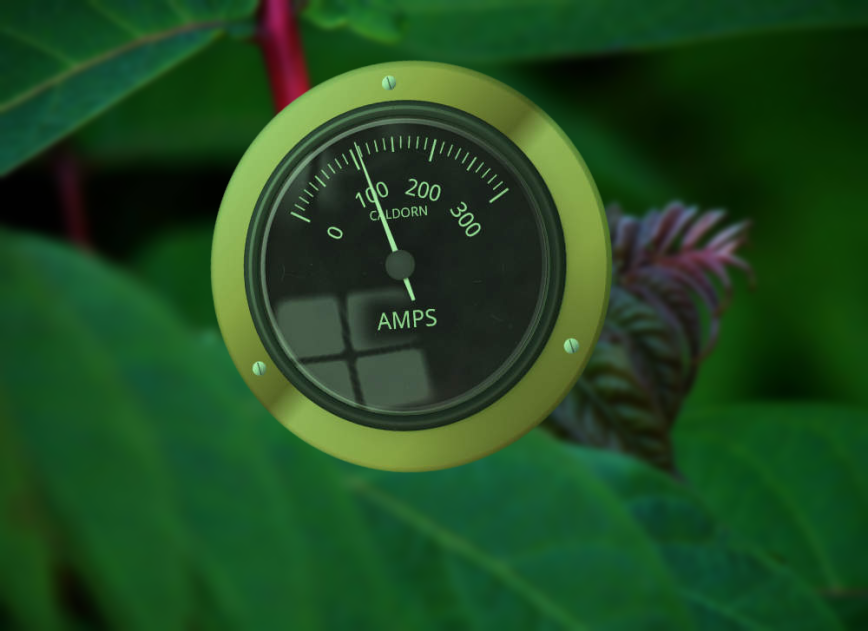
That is **110** A
